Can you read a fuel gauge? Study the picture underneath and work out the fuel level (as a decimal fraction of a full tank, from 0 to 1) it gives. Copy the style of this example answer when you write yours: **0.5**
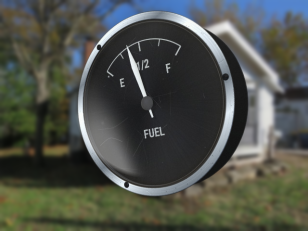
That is **0.375**
